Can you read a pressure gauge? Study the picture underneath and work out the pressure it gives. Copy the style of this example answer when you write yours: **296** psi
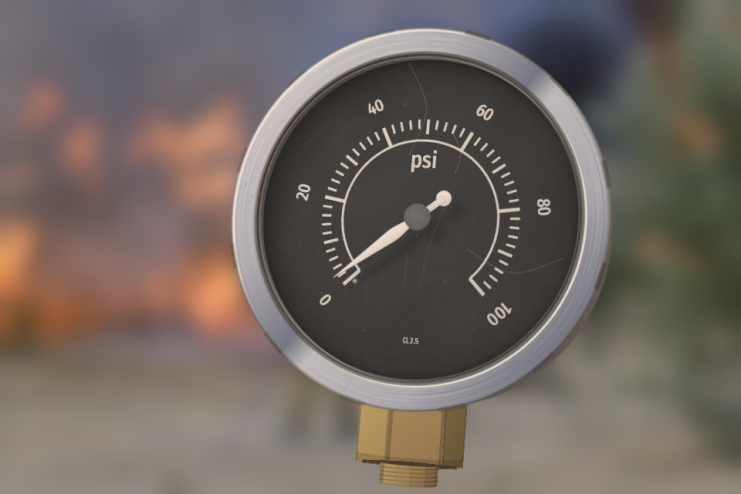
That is **2** psi
